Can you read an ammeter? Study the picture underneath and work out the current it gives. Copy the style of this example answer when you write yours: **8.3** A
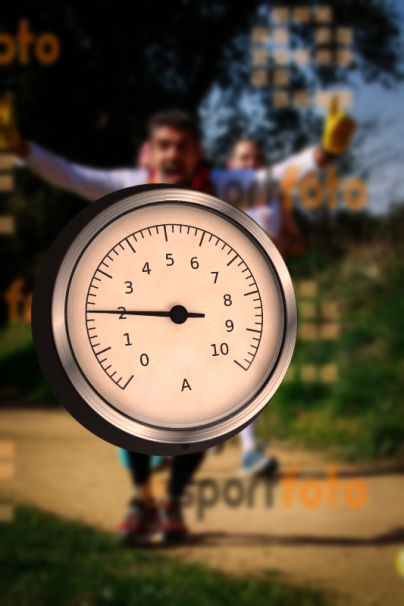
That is **2** A
